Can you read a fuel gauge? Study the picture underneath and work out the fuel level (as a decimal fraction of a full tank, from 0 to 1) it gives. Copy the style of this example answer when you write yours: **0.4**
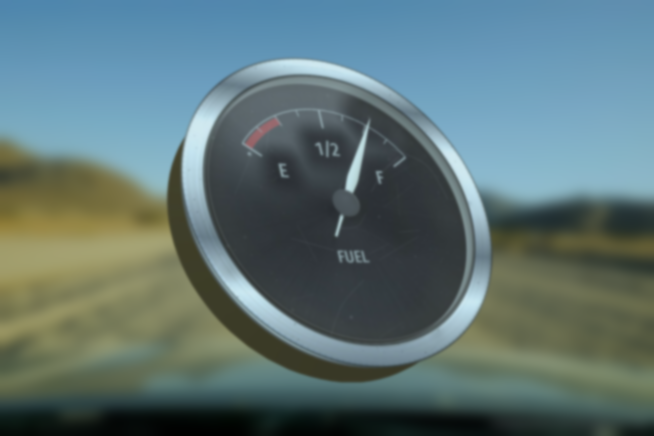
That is **0.75**
